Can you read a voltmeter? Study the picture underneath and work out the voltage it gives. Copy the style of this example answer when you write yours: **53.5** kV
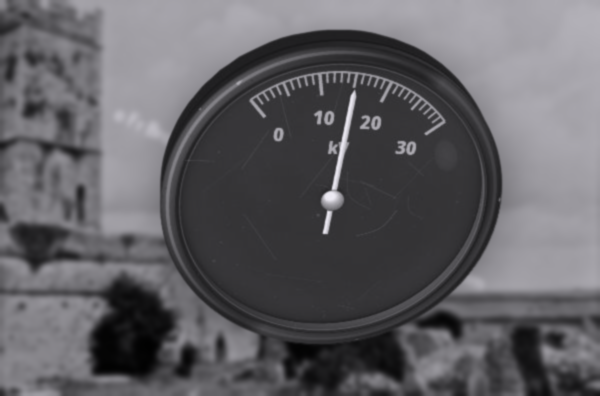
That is **15** kV
